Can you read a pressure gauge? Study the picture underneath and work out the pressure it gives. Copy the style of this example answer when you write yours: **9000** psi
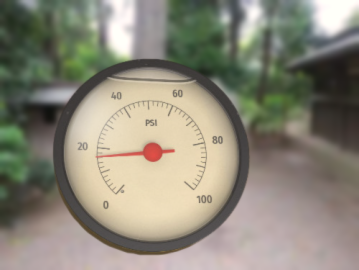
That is **16** psi
